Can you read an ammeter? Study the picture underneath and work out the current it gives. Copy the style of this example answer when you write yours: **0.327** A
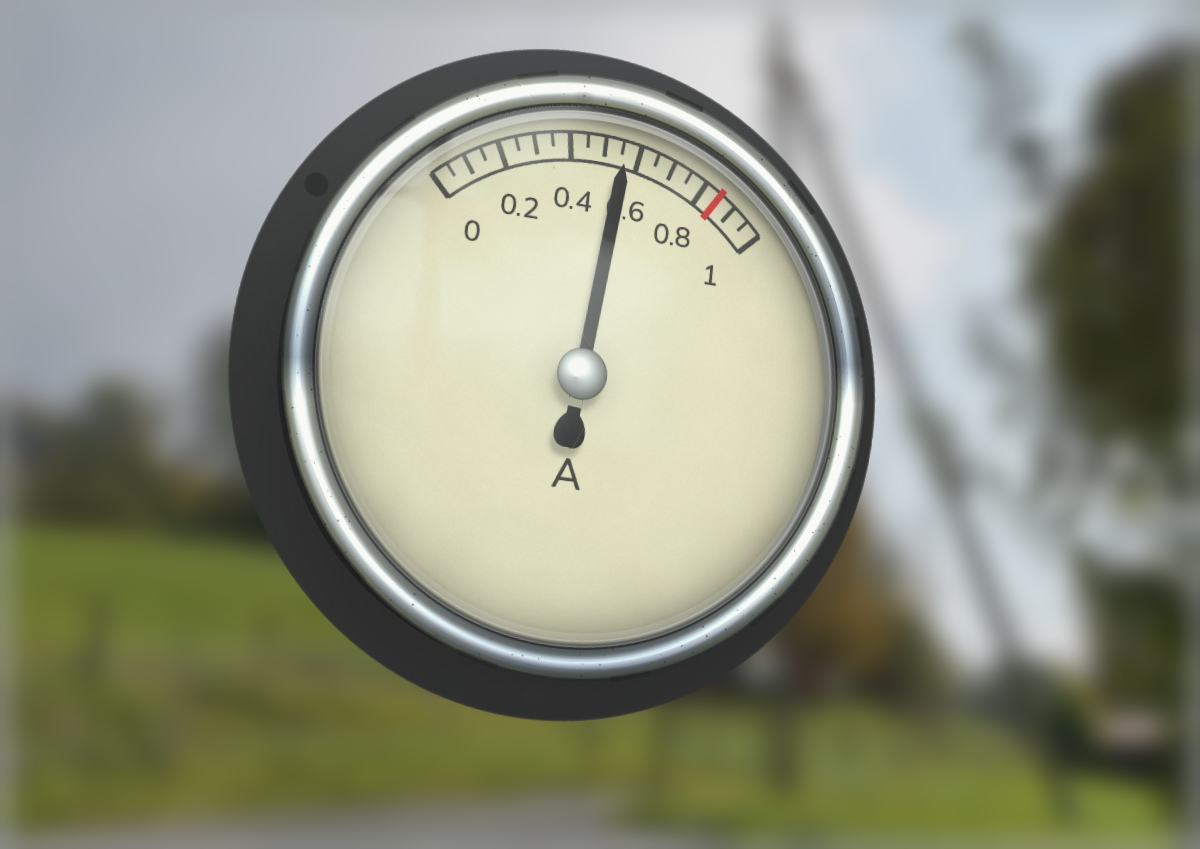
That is **0.55** A
